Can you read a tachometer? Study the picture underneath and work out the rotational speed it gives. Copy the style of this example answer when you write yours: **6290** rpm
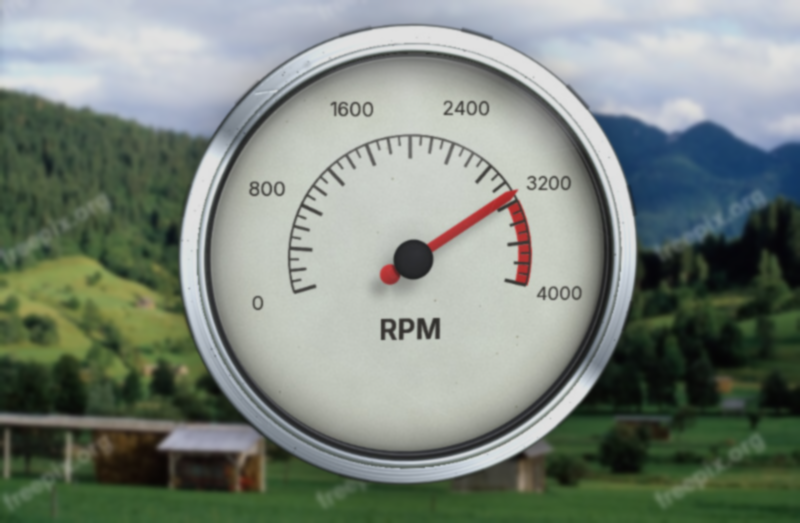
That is **3100** rpm
